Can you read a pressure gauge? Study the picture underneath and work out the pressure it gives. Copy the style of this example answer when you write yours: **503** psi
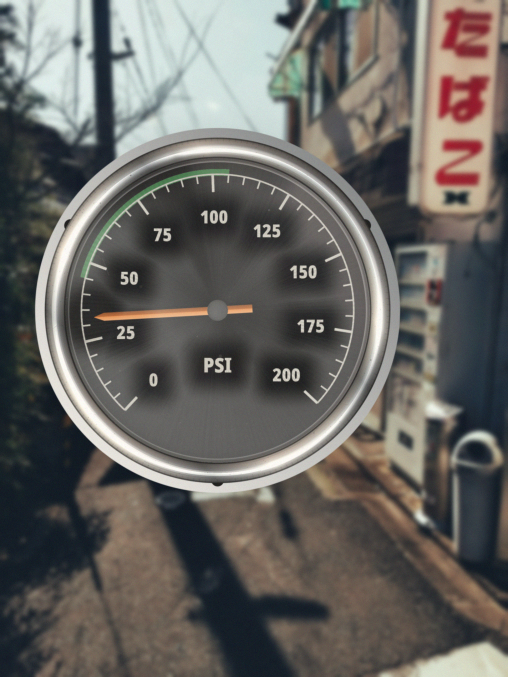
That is **32.5** psi
